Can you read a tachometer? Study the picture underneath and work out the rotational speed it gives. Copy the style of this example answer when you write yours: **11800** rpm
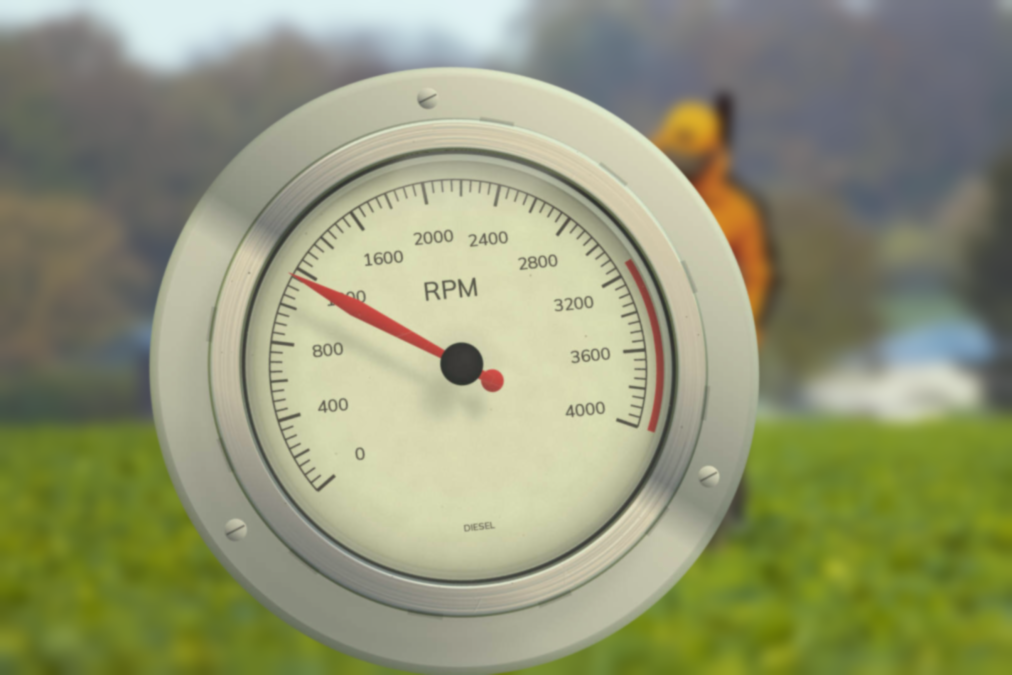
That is **1150** rpm
